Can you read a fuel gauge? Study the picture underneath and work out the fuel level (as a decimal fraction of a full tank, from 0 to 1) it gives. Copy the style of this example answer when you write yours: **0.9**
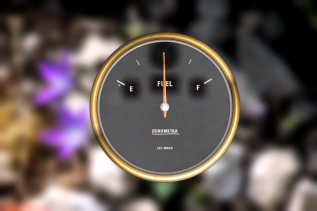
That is **0.5**
